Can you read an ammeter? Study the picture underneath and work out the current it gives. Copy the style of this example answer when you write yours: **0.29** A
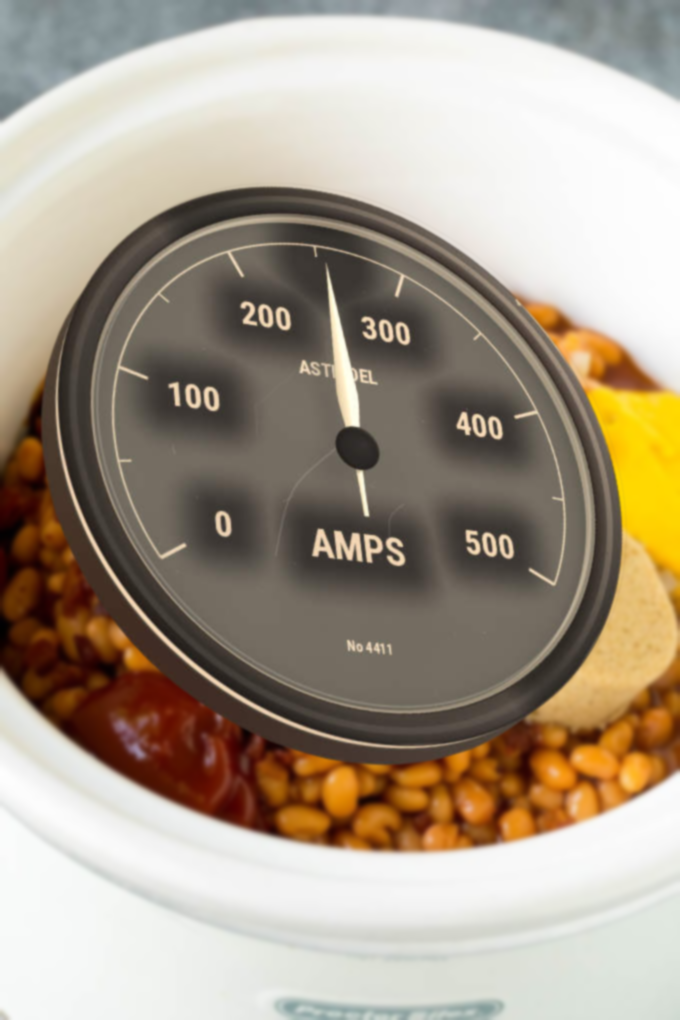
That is **250** A
